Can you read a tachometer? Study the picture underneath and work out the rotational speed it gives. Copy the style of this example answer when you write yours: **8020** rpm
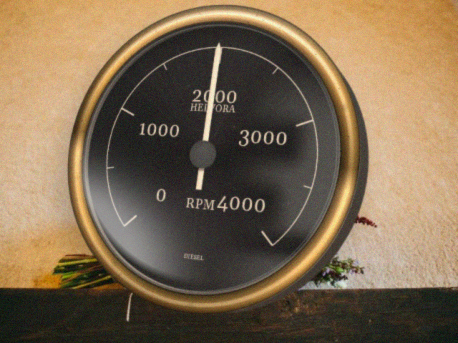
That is **2000** rpm
